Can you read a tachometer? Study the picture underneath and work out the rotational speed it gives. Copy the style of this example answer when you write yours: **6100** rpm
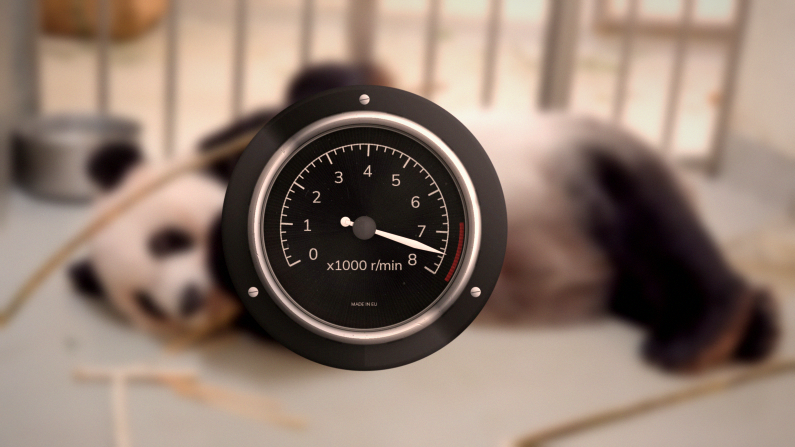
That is **7500** rpm
